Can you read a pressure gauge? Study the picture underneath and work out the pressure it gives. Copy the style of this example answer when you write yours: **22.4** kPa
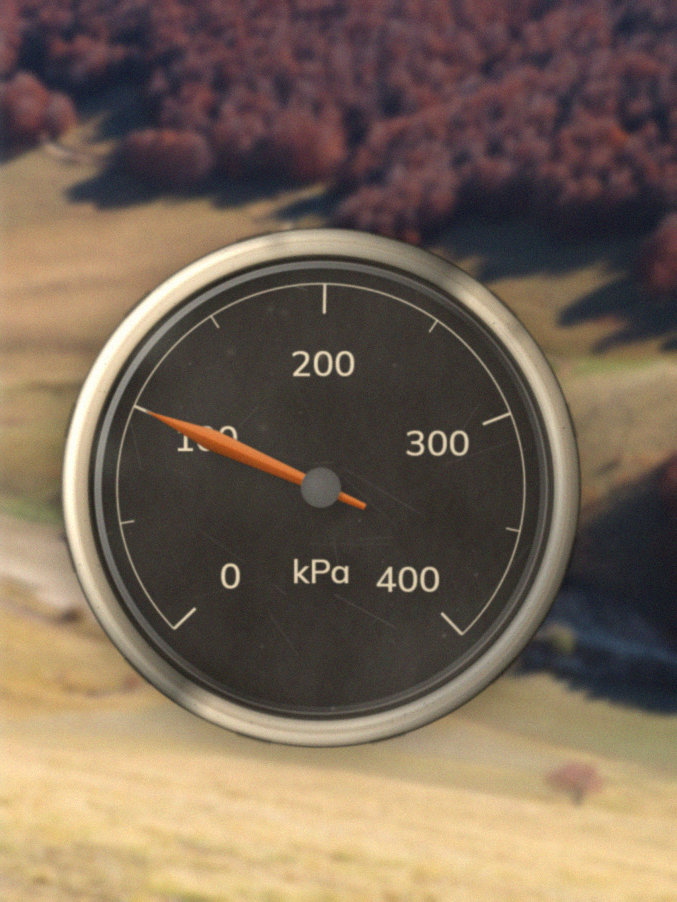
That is **100** kPa
